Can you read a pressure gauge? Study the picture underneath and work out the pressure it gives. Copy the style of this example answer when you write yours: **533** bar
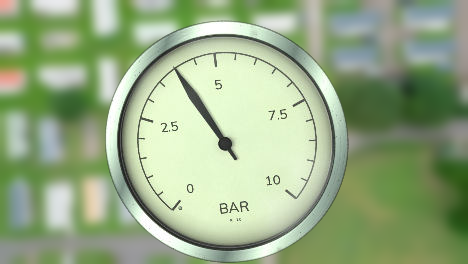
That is **4** bar
